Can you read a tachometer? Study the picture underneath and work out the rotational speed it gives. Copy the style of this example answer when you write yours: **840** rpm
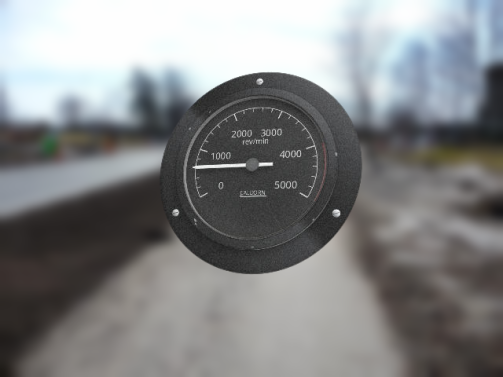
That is **600** rpm
